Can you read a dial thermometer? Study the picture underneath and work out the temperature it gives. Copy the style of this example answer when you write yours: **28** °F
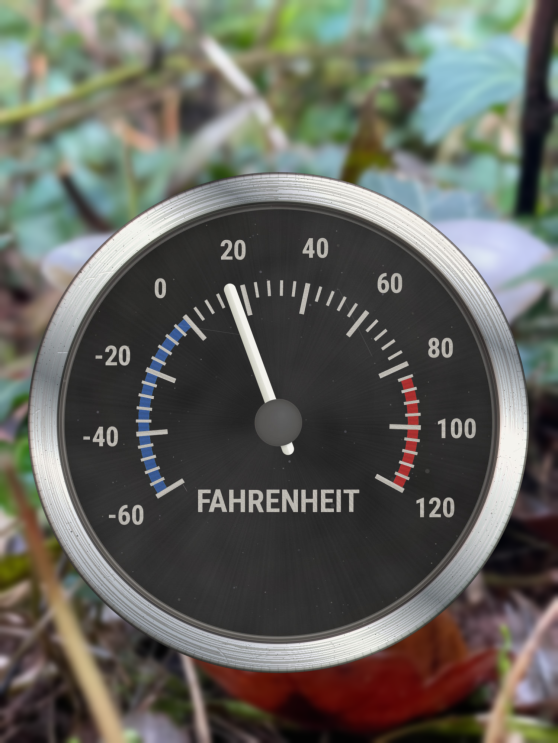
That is **16** °F
